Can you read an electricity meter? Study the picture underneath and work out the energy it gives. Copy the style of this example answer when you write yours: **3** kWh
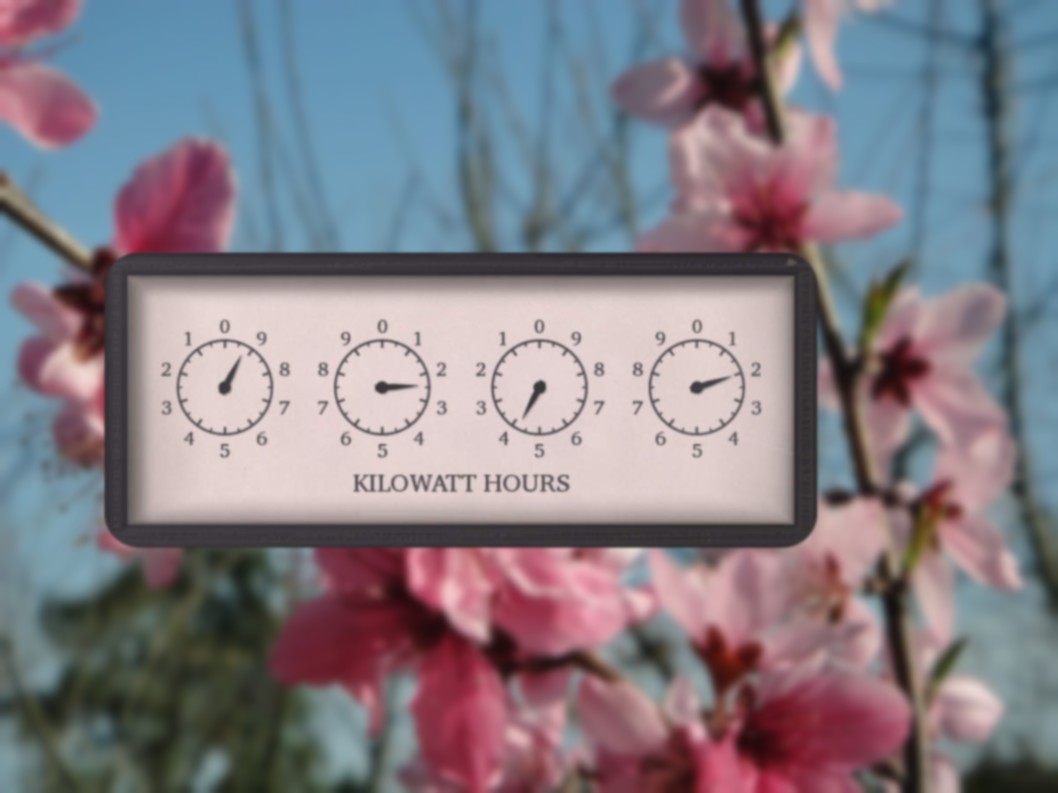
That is **9242** kWh
